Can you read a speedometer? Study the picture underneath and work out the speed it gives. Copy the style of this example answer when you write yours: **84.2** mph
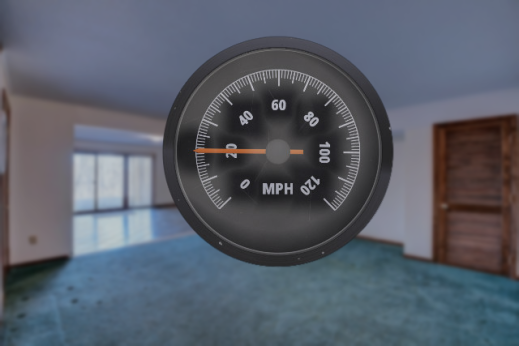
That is **20** mph
